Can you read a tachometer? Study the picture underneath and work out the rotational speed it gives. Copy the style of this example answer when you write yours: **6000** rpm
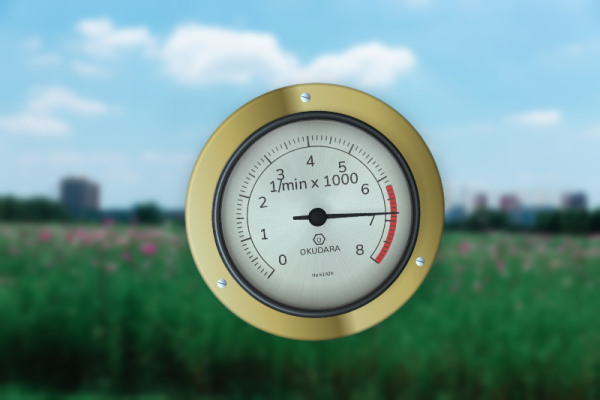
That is **6800** rpm
